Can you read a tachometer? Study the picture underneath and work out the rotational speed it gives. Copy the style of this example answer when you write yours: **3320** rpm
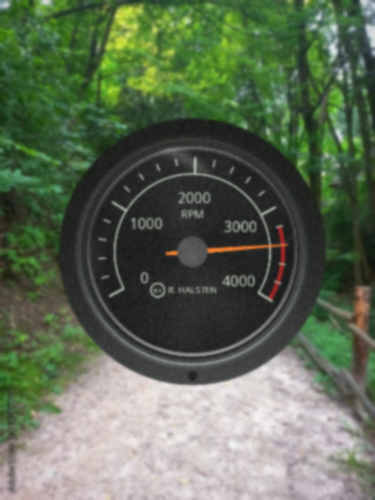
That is **3400** rpm
